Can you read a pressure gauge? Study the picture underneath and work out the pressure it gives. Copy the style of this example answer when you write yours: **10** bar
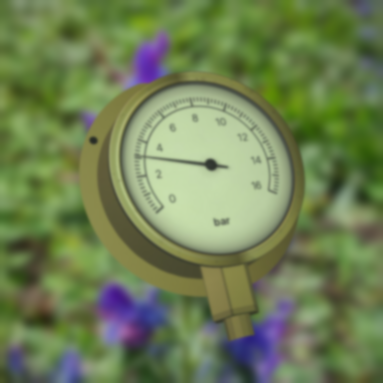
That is **3** bar
